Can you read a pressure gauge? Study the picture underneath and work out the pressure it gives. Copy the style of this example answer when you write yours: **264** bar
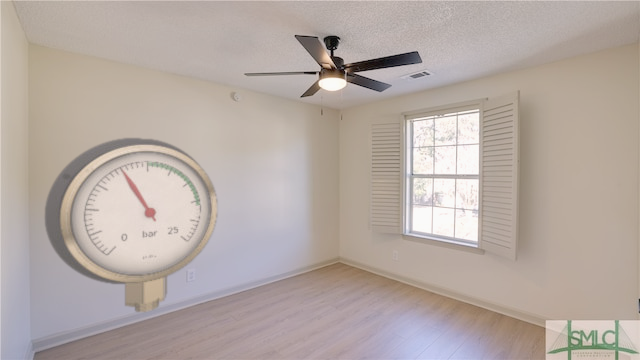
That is **10** bar
